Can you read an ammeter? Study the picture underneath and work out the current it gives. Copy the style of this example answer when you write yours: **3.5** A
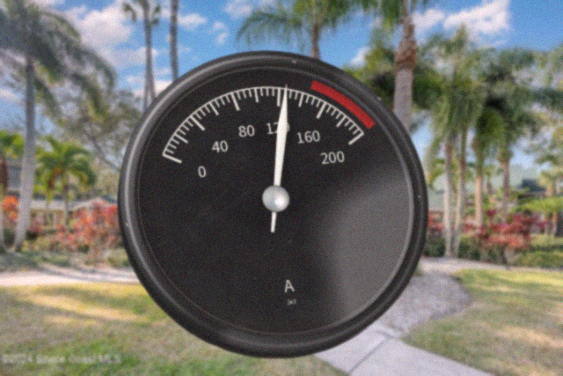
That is **125** A
